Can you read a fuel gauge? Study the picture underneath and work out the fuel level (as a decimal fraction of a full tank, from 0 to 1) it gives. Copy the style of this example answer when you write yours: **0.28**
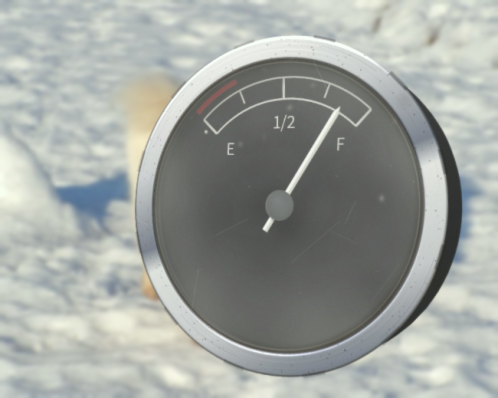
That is **0.875**
